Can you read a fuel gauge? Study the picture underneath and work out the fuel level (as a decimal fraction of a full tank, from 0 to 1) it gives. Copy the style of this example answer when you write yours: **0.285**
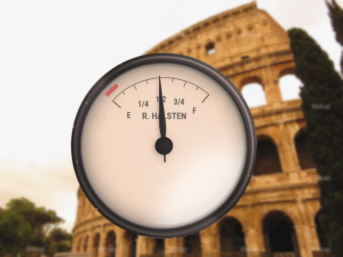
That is **0.5**
